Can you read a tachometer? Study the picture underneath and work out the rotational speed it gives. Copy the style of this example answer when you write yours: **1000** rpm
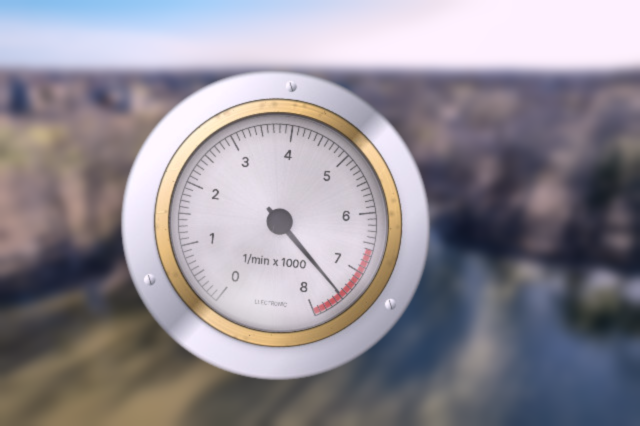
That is **7500** rpm
